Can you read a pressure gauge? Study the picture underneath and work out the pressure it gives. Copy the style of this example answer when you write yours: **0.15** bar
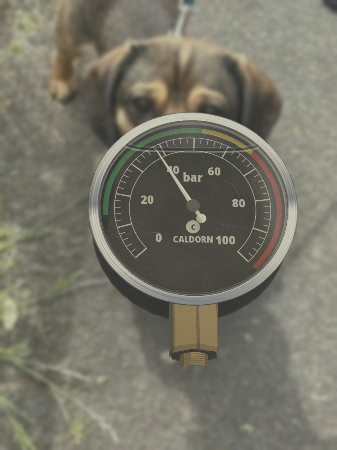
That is **38** bar
